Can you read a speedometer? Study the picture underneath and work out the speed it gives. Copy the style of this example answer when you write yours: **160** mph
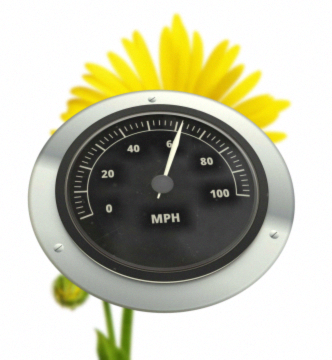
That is **62** mph
